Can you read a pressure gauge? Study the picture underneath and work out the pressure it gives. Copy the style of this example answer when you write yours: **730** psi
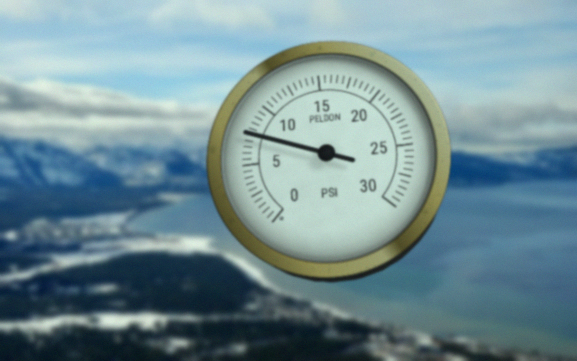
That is **7.5** psi
